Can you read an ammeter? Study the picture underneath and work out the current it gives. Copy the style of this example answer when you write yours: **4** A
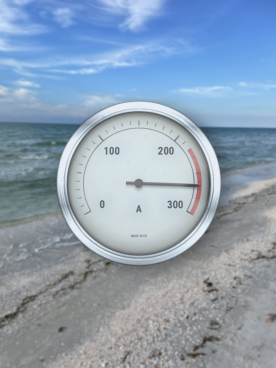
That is **265** A
